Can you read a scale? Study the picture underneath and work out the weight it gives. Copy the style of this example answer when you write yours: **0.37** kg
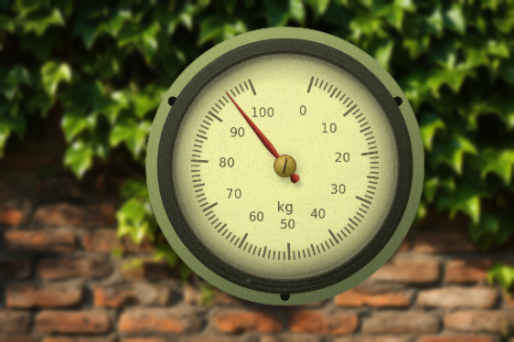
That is **95** kg
